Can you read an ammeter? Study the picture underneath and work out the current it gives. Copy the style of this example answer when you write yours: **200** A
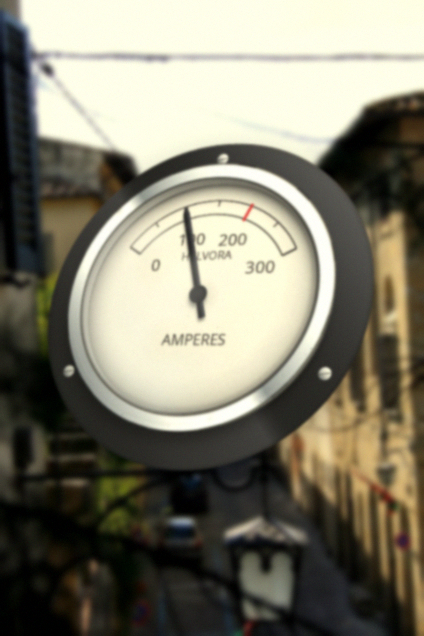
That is **100** A
